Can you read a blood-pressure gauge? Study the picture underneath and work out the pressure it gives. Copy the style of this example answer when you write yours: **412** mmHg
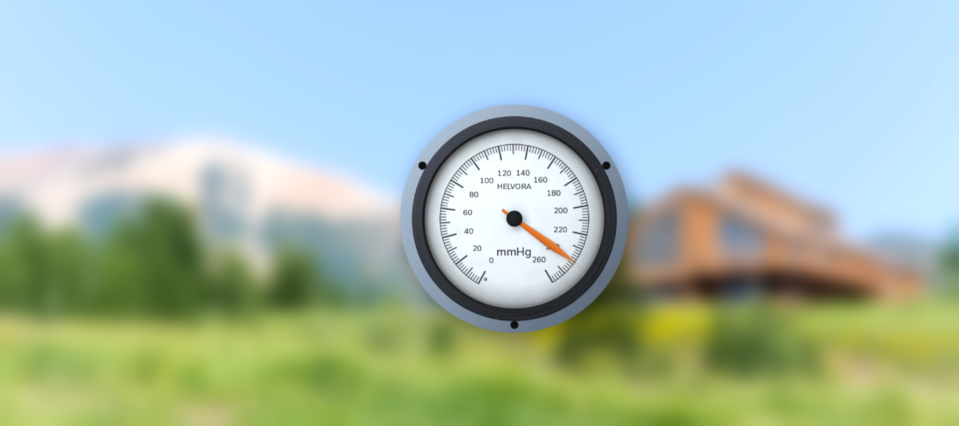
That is **240** mmHg
